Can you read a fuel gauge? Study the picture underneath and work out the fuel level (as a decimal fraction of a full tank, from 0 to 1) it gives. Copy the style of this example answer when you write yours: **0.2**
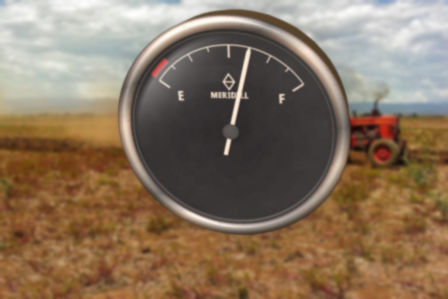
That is **0.625**
